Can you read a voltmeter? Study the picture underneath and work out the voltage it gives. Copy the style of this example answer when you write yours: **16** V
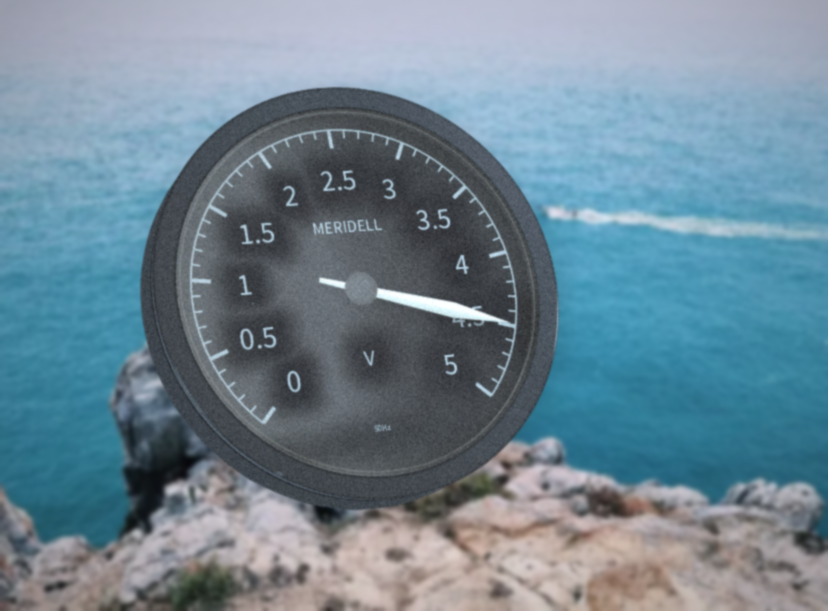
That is **4.5** V
